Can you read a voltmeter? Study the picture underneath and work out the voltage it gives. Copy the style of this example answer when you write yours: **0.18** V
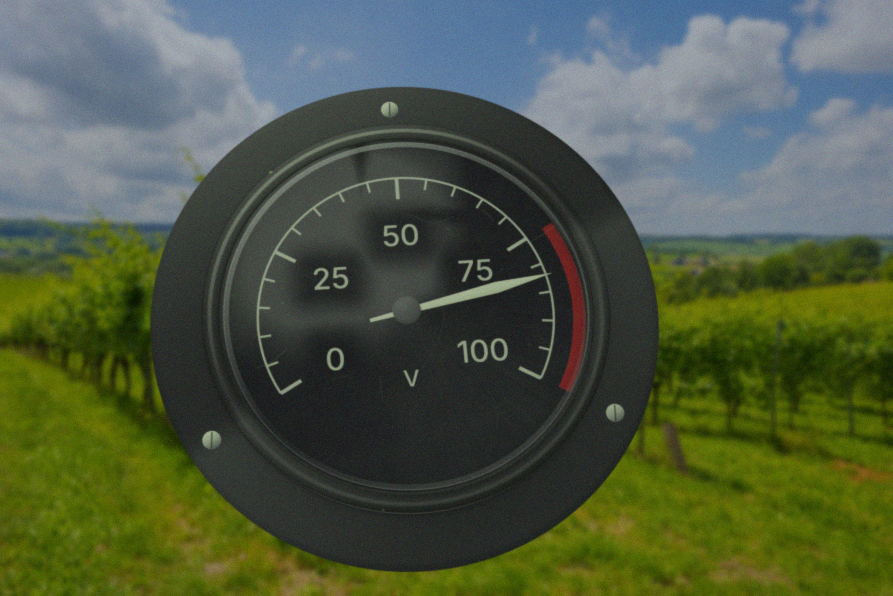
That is **82.5** V
